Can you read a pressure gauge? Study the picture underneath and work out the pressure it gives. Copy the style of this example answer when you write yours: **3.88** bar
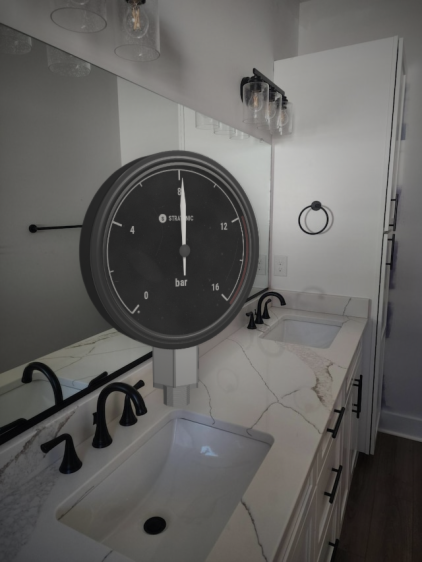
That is **8** bar
